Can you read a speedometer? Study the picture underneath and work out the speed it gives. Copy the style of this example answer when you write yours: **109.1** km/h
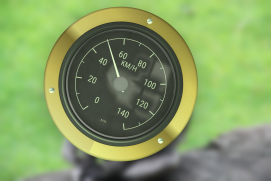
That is **50** km/h
